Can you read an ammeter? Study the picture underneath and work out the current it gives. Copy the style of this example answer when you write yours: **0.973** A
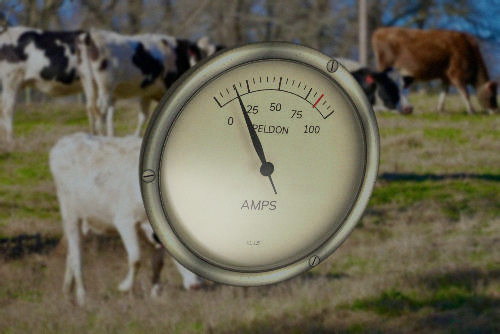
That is **15** A
